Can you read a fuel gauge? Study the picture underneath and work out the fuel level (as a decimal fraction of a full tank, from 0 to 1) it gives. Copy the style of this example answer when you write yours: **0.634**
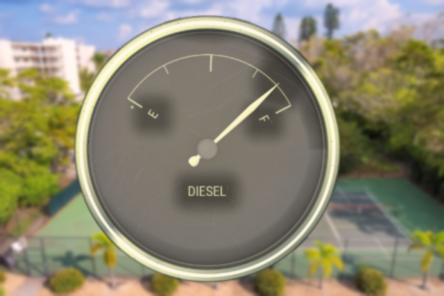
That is **0.875**
